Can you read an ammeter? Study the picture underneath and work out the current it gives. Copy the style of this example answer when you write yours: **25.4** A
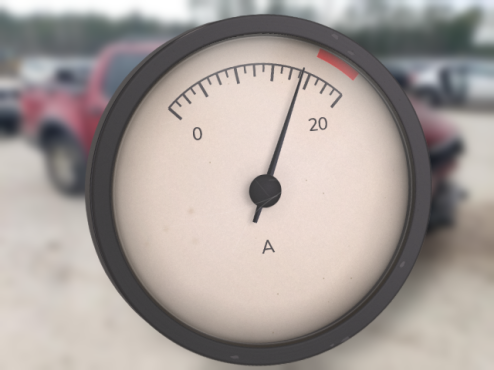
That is **15** A
